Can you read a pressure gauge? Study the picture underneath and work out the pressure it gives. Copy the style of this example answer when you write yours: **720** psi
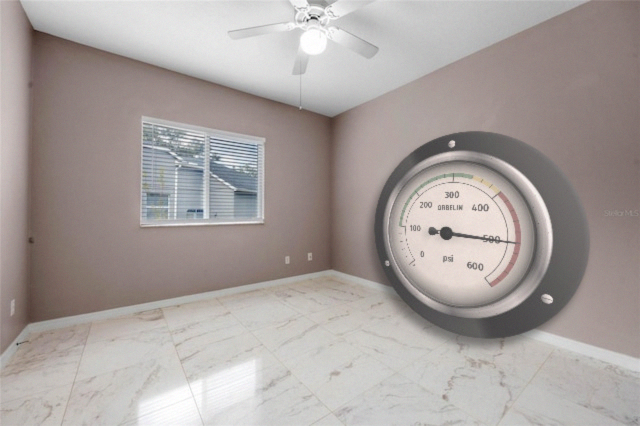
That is **500** psi
